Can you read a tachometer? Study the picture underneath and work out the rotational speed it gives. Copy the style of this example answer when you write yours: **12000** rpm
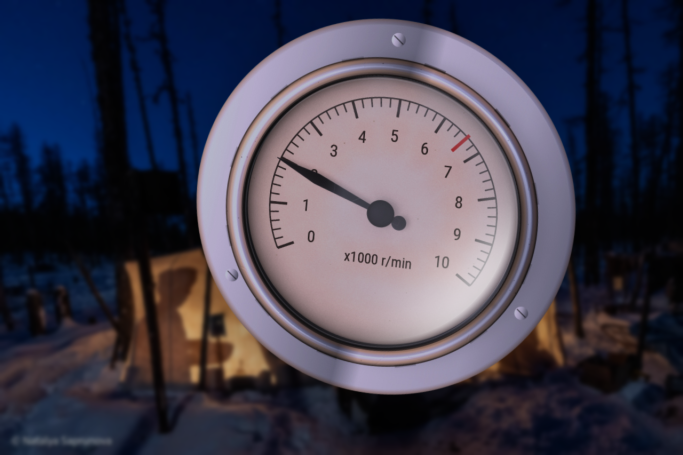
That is **2000** rpm
